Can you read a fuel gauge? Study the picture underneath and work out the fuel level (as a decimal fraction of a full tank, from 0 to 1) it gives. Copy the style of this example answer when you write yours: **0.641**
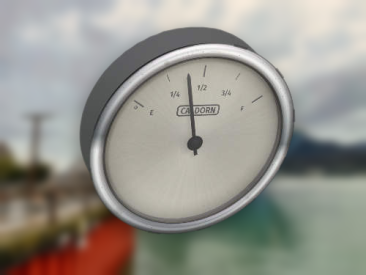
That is **0.375**
